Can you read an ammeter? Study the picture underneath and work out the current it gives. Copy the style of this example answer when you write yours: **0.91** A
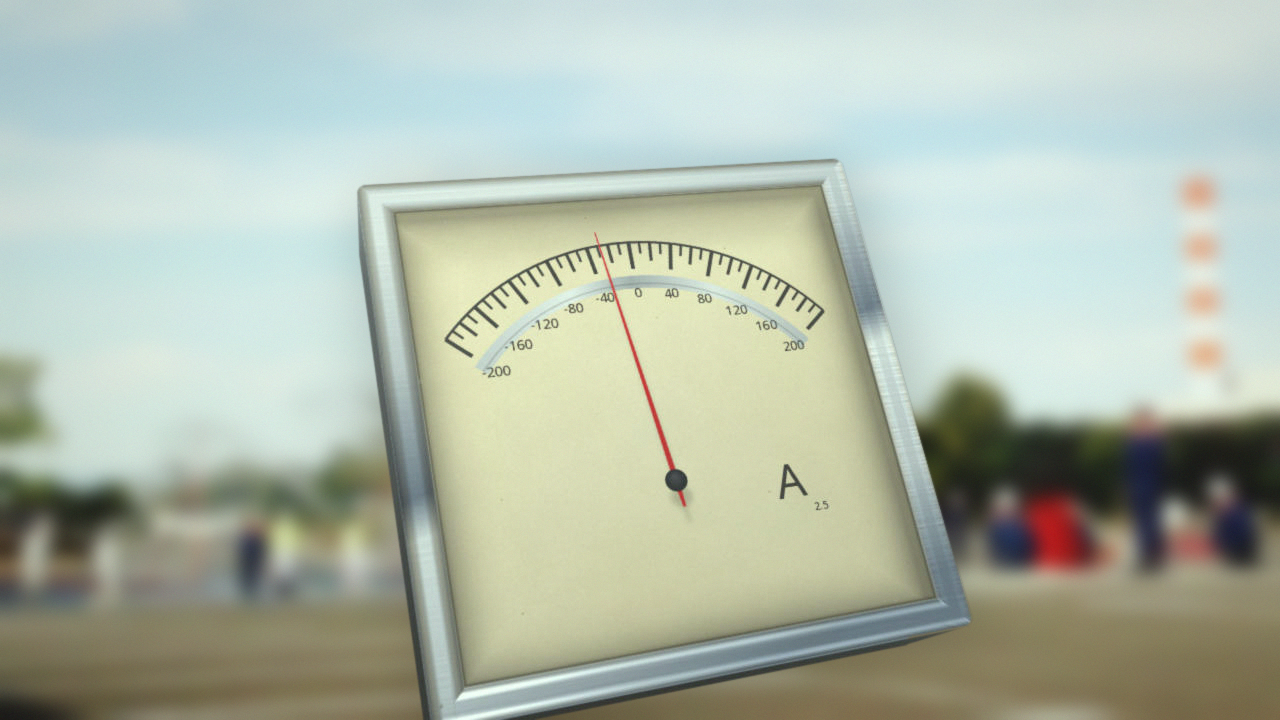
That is **-30** A
